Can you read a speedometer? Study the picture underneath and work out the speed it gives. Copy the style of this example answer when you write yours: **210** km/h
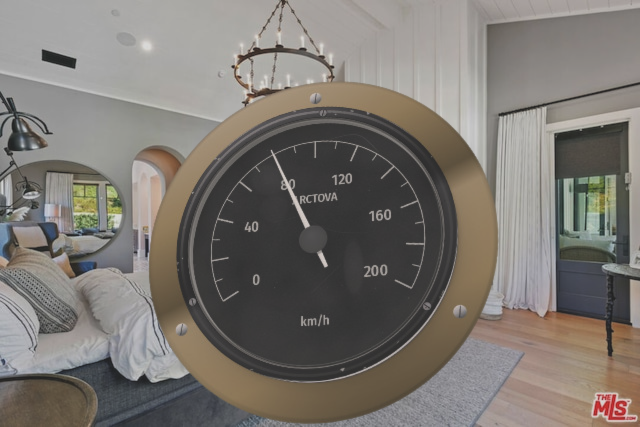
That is **80** km/h
